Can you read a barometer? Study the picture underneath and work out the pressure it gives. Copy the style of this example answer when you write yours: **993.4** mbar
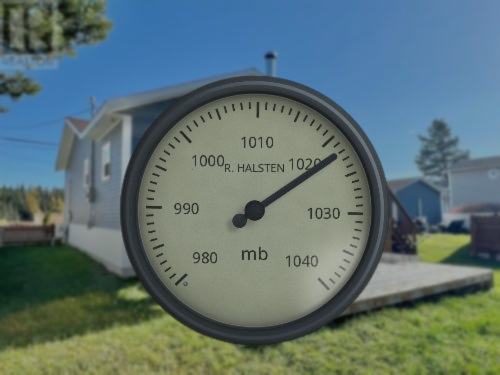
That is **1022** mbar
